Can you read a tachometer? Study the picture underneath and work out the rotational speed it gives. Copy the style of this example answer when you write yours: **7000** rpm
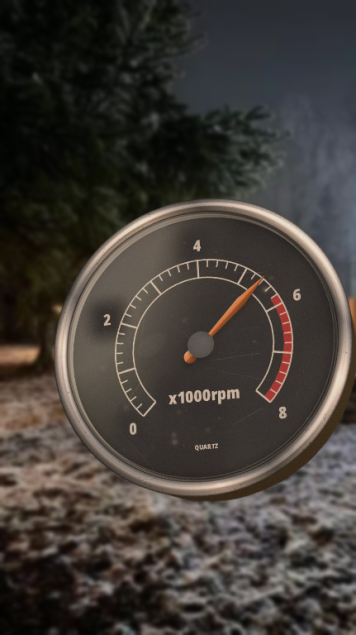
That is **5400** rpm
